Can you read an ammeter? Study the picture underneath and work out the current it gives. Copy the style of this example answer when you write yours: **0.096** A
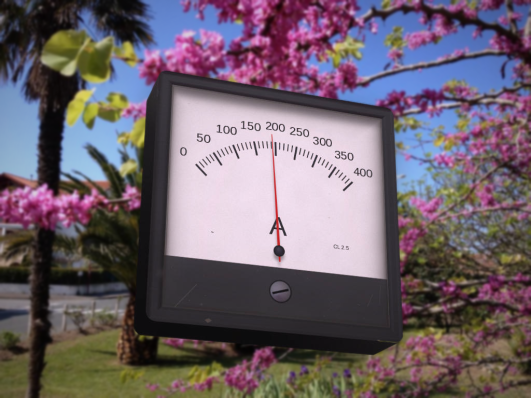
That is **190** A
